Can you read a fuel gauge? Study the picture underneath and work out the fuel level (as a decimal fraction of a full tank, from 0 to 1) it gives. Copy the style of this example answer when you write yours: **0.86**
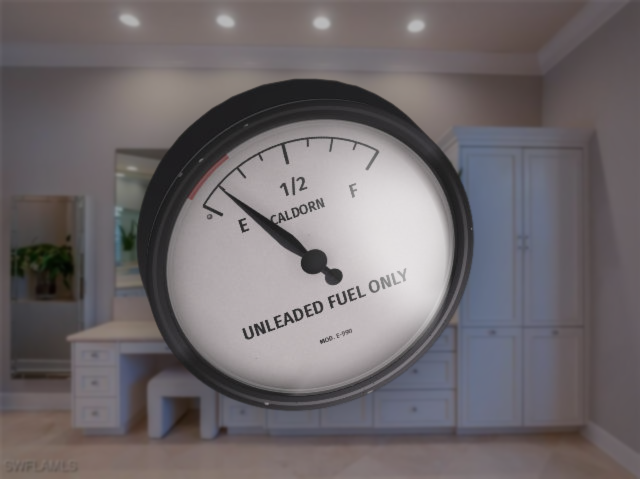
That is **0.125**
